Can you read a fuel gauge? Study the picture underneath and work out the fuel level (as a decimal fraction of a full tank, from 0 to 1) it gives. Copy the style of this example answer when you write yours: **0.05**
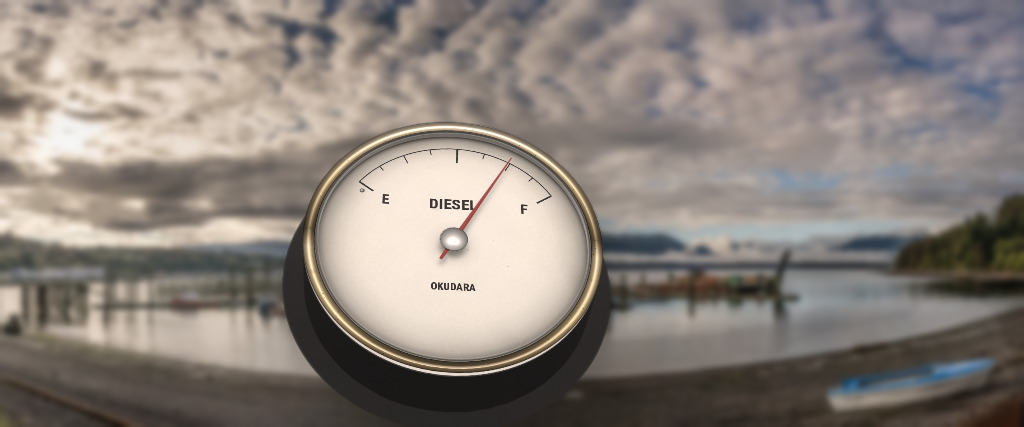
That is **0.75**
